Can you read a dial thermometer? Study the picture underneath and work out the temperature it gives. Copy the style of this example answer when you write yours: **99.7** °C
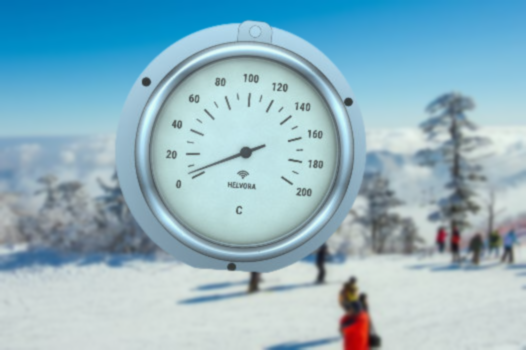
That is **5** °C
